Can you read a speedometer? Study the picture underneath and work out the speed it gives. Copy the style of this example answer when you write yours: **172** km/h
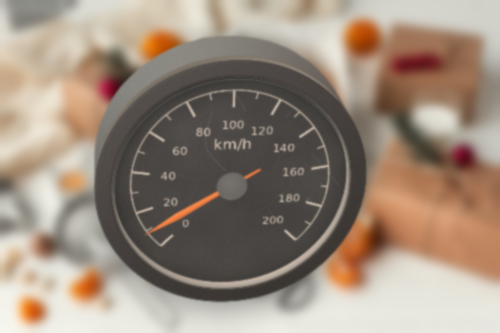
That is **10** km/h
